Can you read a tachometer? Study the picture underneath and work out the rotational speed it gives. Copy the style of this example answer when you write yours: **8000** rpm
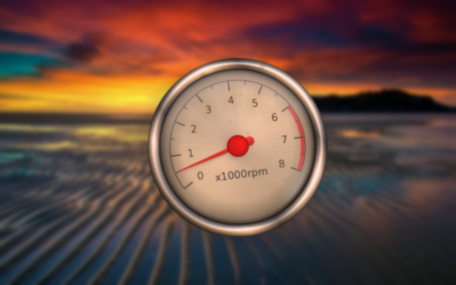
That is **500** rpm
